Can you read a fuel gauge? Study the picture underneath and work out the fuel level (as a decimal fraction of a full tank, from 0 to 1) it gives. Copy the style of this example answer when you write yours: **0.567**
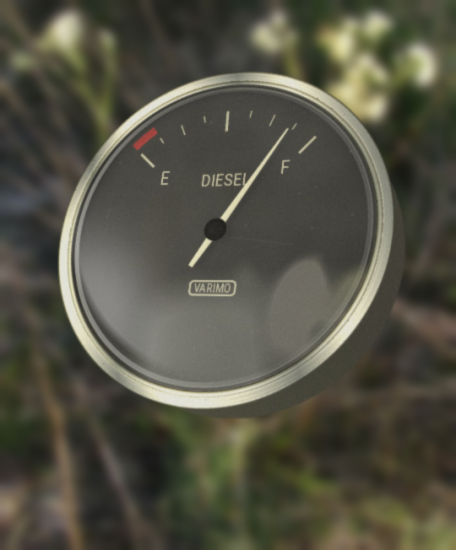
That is **0.875**
